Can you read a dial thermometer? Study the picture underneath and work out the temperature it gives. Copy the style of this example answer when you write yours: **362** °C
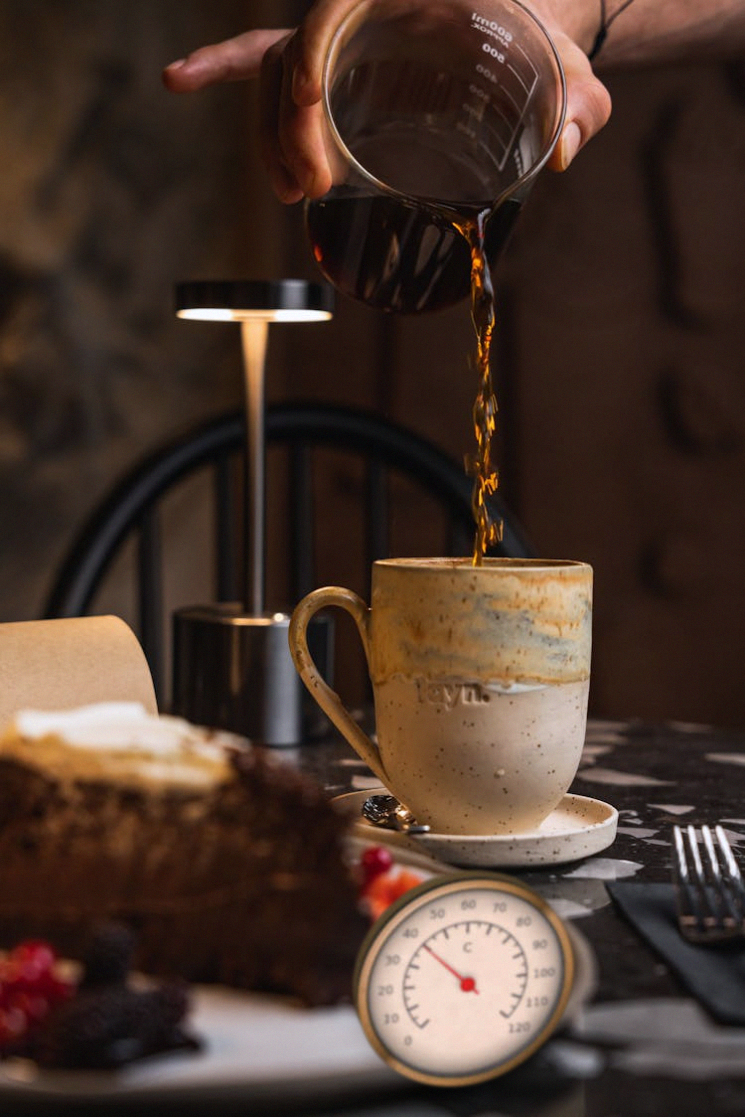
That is **40** °C
